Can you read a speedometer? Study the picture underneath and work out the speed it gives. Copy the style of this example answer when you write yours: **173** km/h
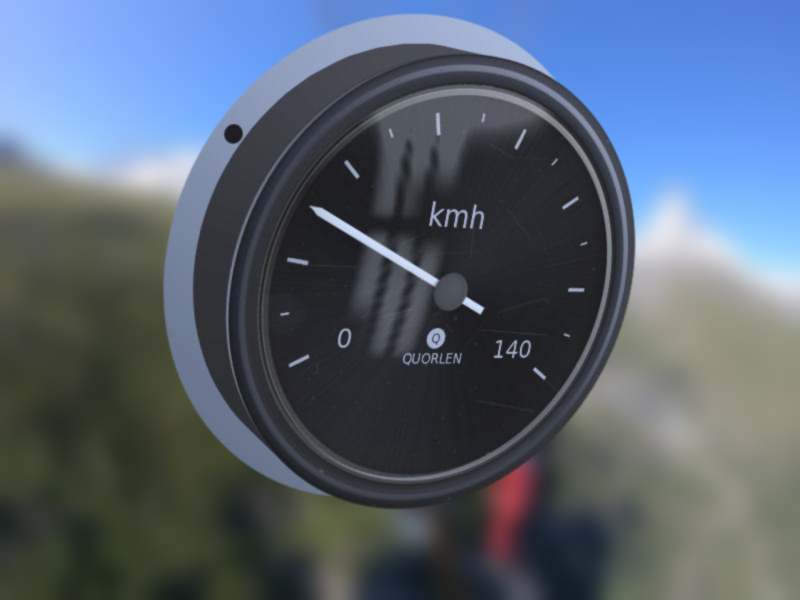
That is **30** km/h
